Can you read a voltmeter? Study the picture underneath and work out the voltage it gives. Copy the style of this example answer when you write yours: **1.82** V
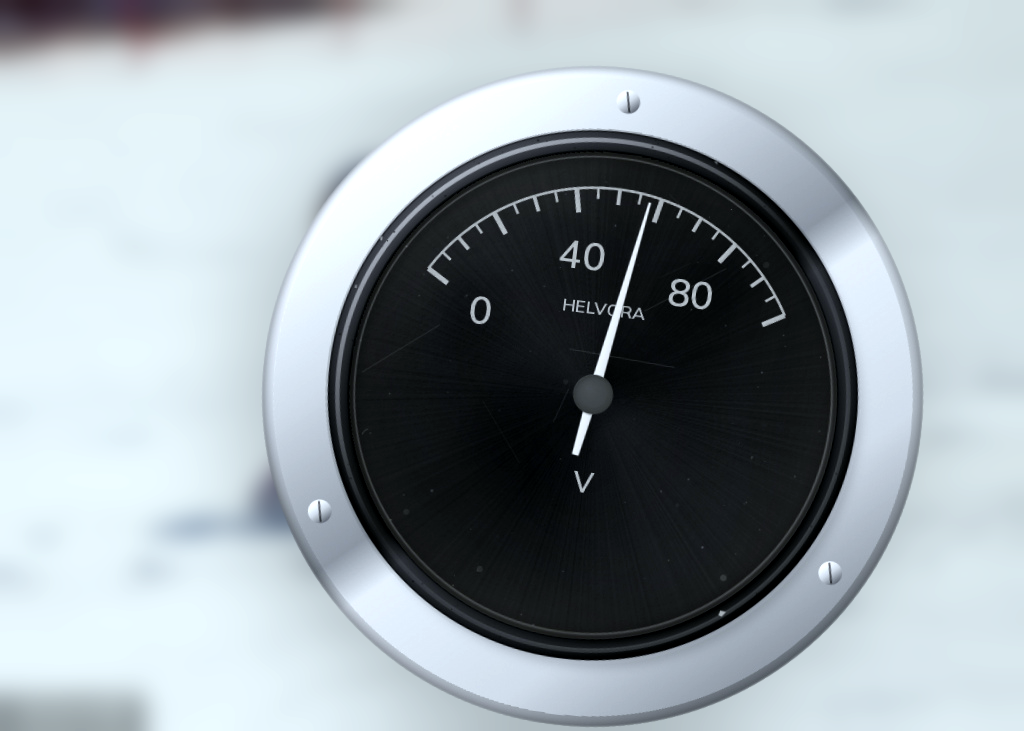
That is **57.5** V
